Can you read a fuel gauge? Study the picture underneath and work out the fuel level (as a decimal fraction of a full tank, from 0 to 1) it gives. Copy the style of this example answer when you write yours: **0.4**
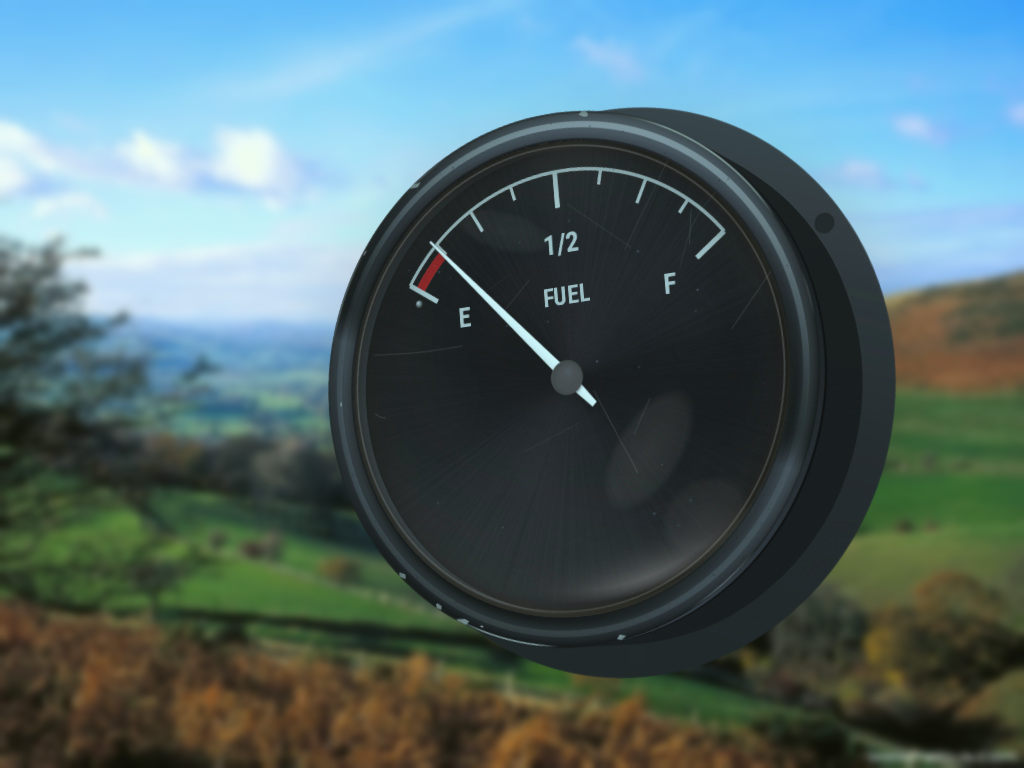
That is **0.125**
